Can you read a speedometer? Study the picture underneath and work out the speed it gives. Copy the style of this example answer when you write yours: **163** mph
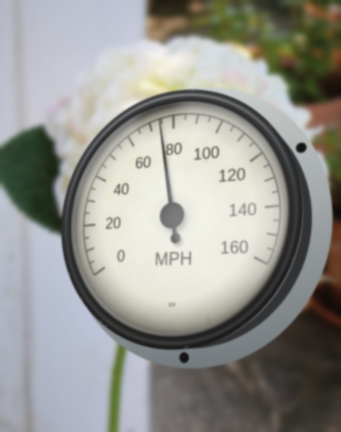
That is **75** mph
